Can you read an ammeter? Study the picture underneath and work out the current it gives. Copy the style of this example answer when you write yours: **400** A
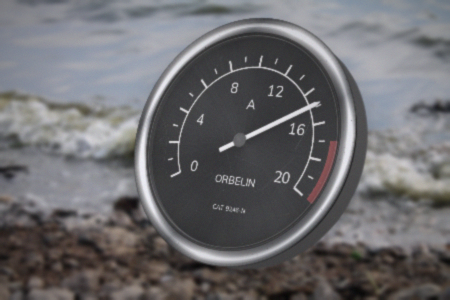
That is **15** A
